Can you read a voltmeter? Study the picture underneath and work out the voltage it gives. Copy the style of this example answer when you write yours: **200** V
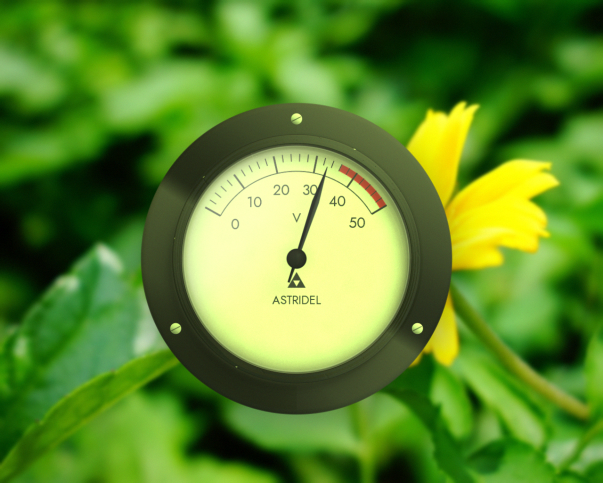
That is **33** V
